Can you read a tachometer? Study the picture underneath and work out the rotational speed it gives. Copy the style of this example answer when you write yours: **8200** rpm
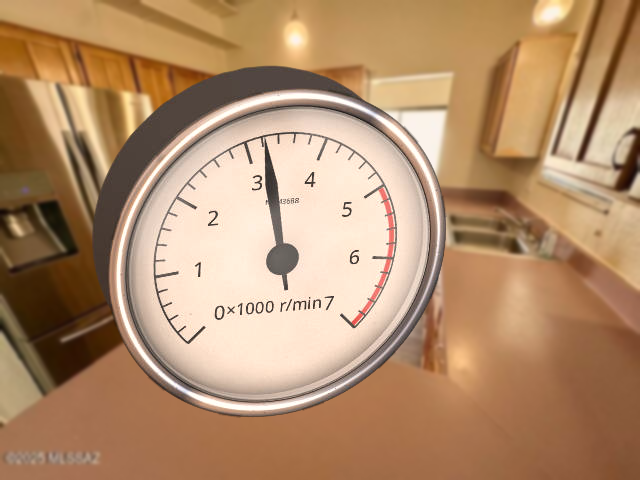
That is **3200** rpm
